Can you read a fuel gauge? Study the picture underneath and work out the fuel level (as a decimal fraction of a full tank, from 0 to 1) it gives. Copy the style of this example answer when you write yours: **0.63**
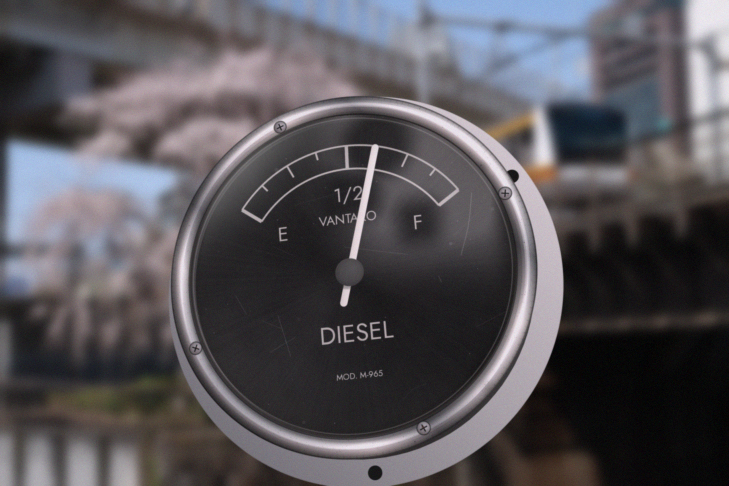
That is **0.625**
